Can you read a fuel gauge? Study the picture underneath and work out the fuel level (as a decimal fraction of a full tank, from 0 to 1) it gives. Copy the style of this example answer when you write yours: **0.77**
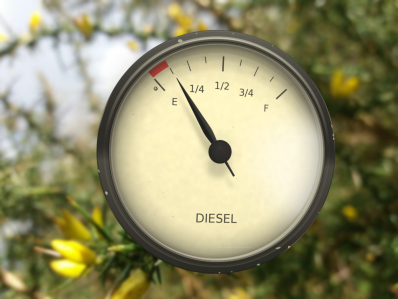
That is **0.125**
